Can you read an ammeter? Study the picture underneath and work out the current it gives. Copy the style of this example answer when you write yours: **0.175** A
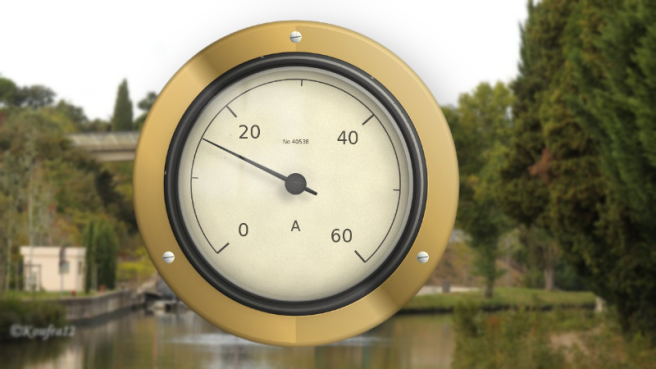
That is **15** A
